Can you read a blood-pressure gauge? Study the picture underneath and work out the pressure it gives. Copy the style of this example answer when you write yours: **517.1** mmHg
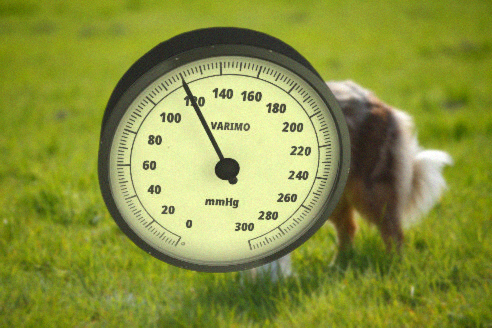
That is **120** mmHg
